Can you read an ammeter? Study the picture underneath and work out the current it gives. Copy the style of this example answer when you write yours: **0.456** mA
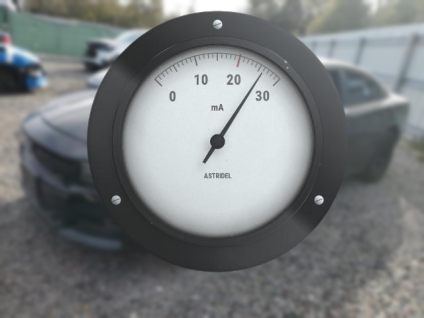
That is **26** mA
